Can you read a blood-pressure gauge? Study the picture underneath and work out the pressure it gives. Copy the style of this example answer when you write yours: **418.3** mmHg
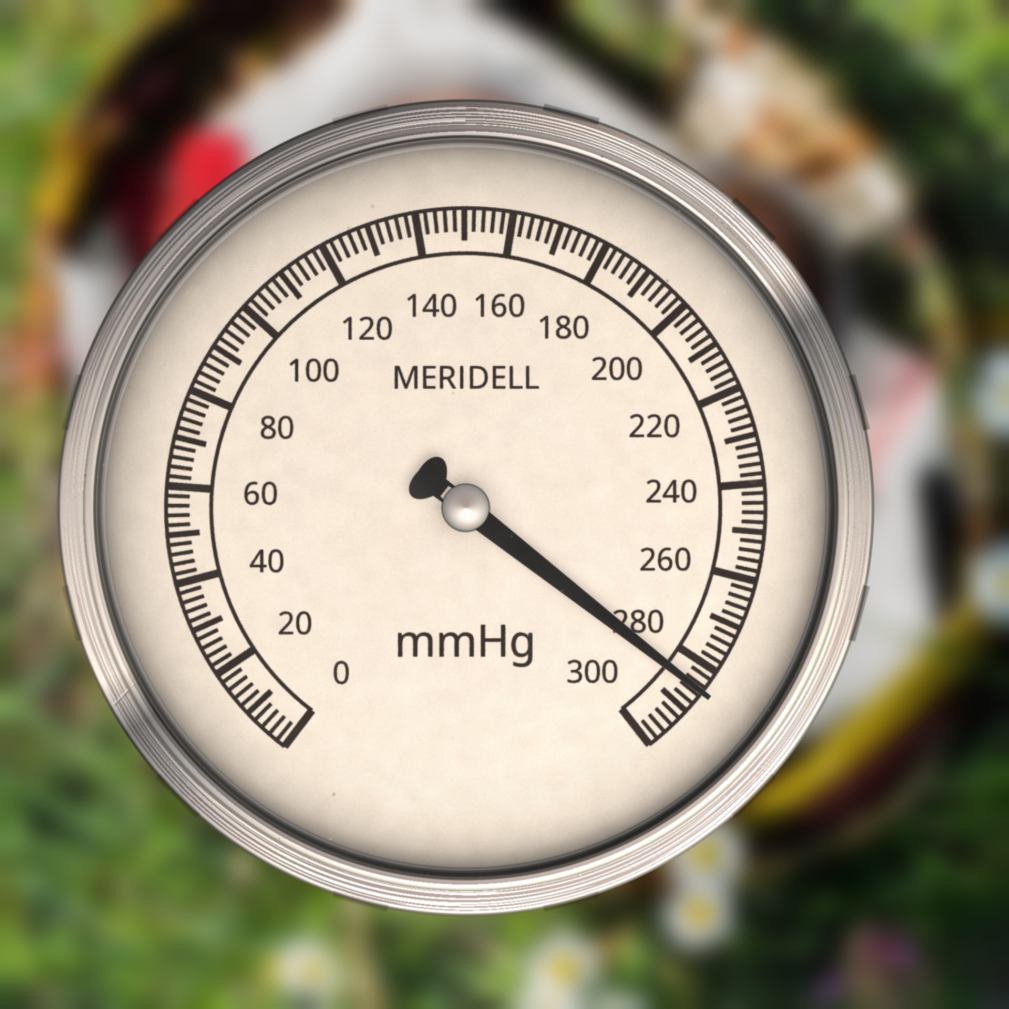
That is **285** mmHg
